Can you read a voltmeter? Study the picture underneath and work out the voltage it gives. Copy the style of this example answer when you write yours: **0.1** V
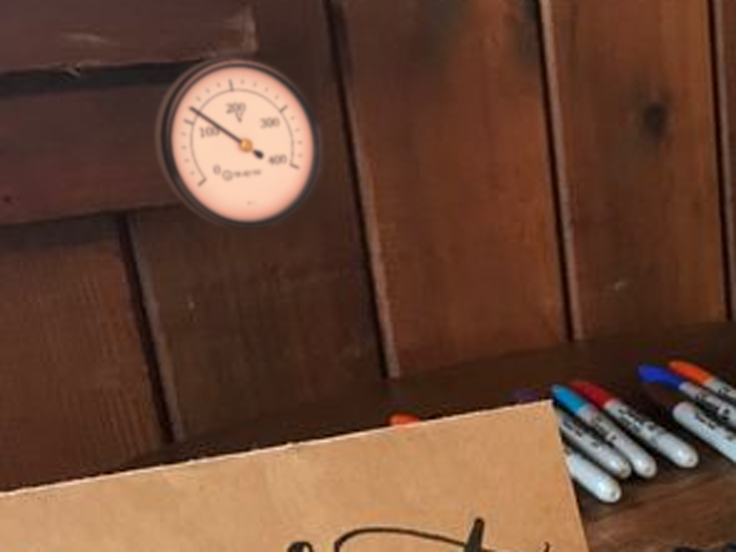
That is **120** V
